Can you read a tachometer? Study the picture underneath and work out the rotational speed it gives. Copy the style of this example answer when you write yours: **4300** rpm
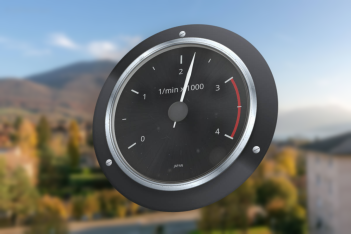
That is **2250** rpm
